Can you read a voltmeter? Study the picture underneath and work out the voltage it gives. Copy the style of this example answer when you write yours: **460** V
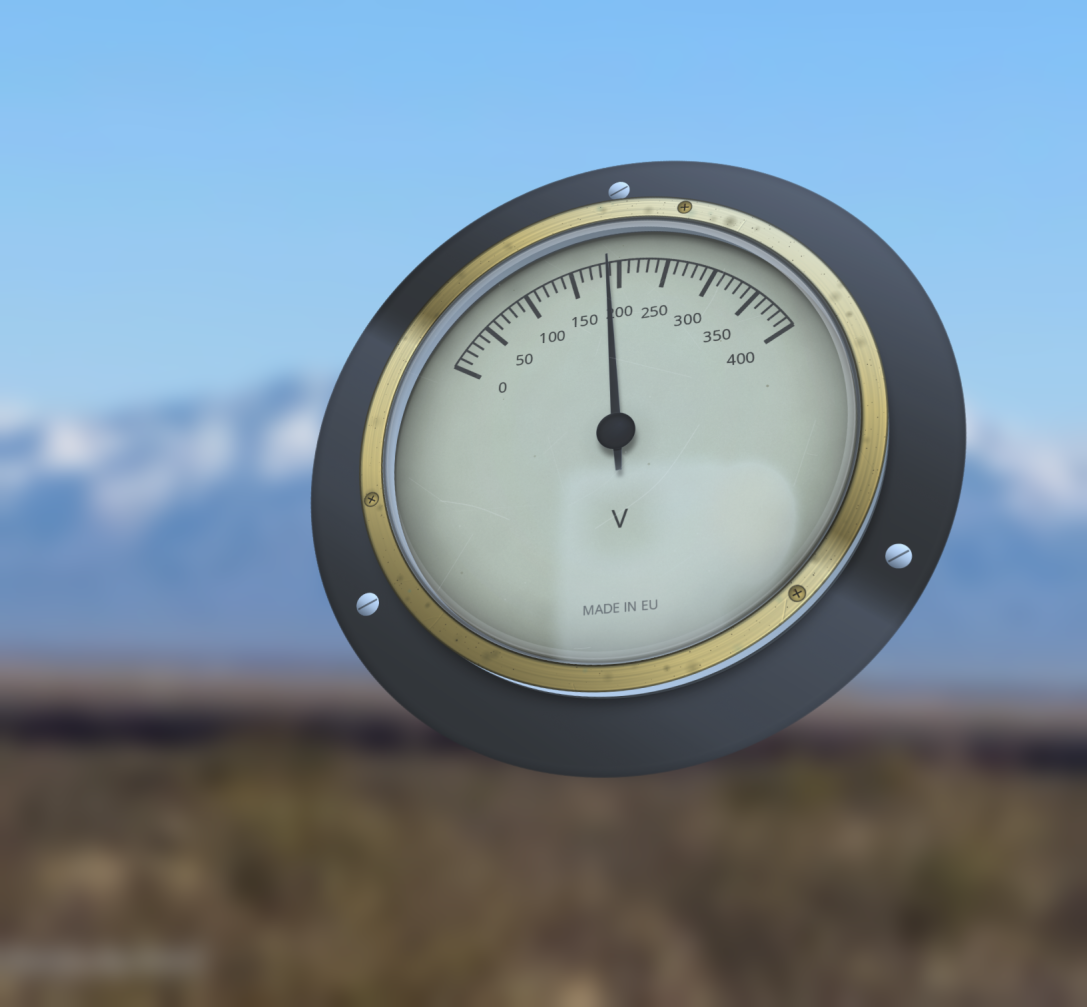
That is **190** V
